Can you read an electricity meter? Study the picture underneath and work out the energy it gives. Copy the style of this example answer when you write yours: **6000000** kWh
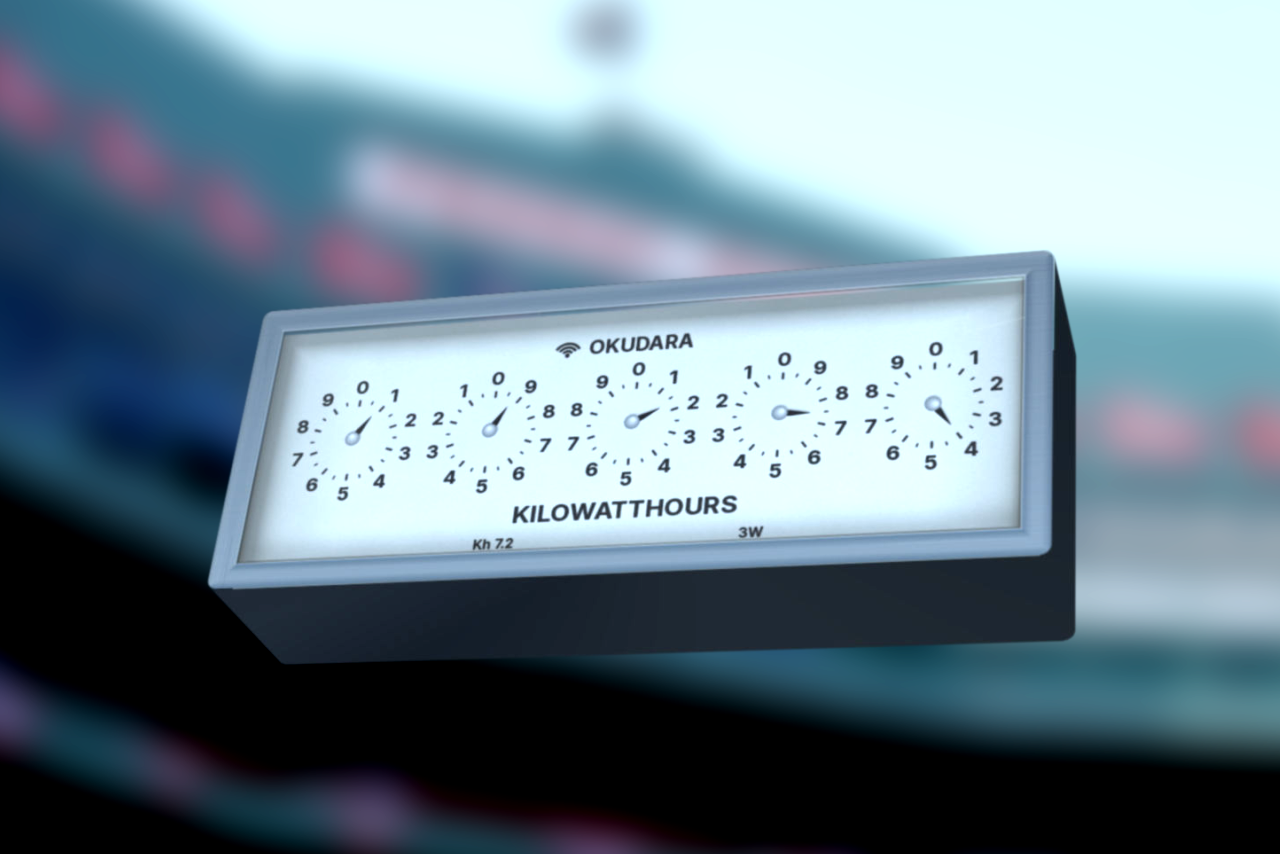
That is **9174** kWh
